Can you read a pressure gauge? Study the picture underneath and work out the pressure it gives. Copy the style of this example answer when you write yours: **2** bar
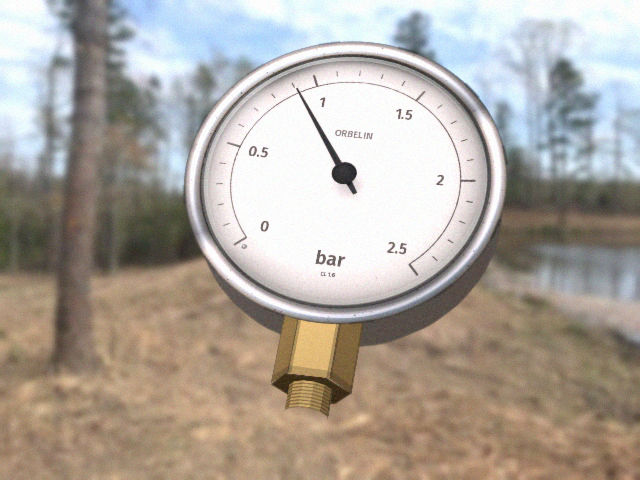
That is **0.9** bar
